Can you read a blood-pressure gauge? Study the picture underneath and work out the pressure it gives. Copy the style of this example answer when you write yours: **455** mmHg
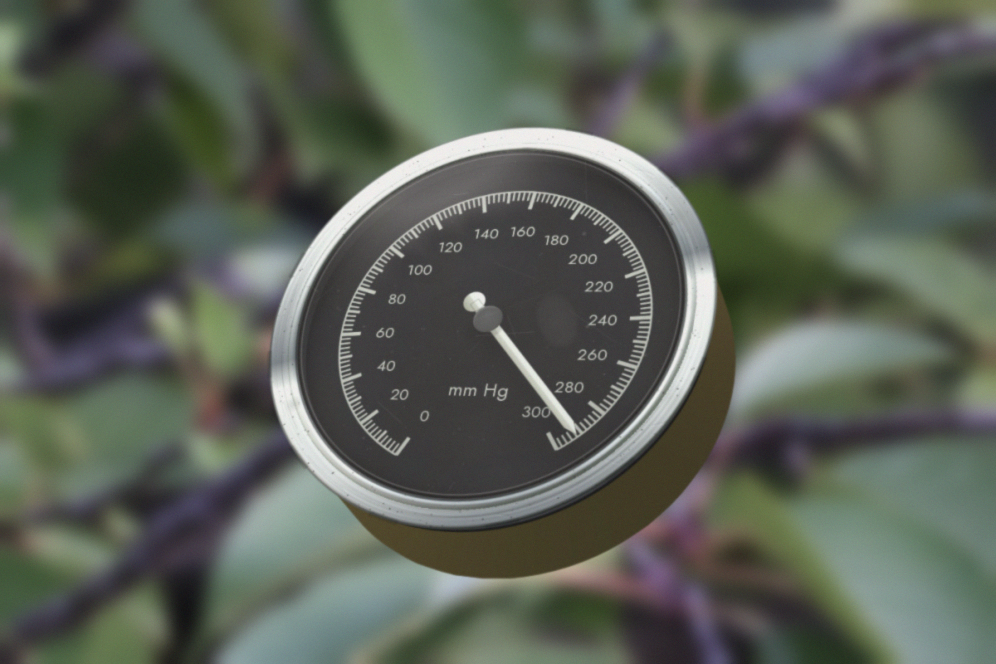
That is **292** mmHg
